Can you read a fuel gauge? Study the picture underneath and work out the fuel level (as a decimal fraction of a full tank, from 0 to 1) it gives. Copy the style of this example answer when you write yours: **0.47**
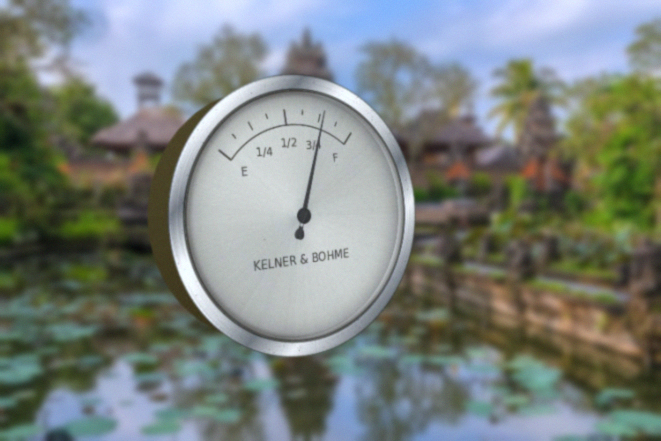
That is **0.75**
